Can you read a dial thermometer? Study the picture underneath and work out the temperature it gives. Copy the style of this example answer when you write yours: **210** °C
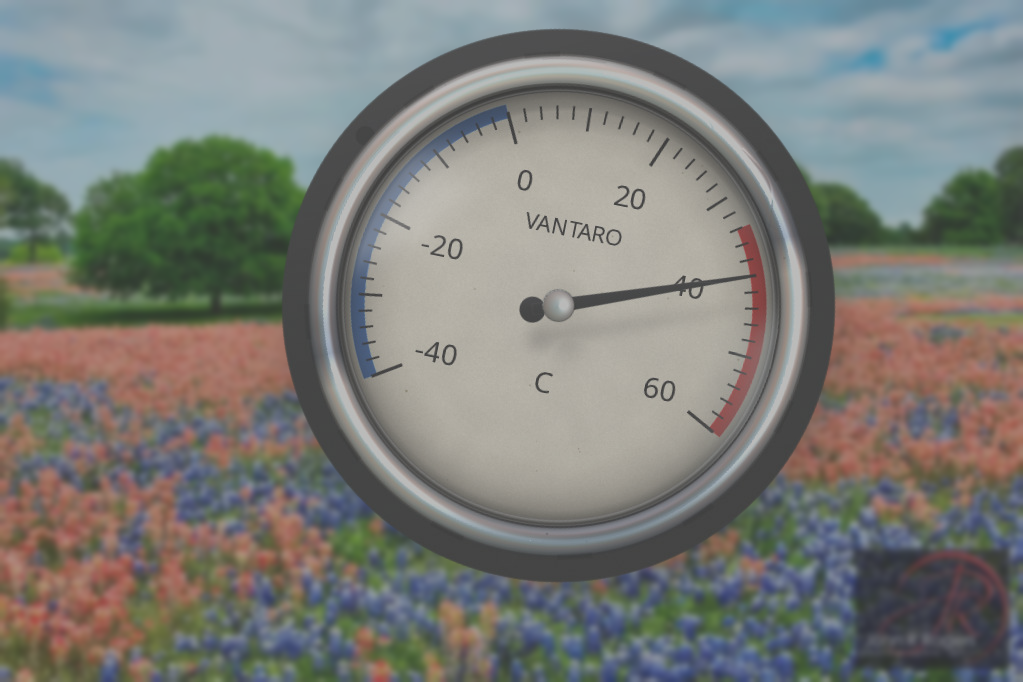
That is **40** °C
